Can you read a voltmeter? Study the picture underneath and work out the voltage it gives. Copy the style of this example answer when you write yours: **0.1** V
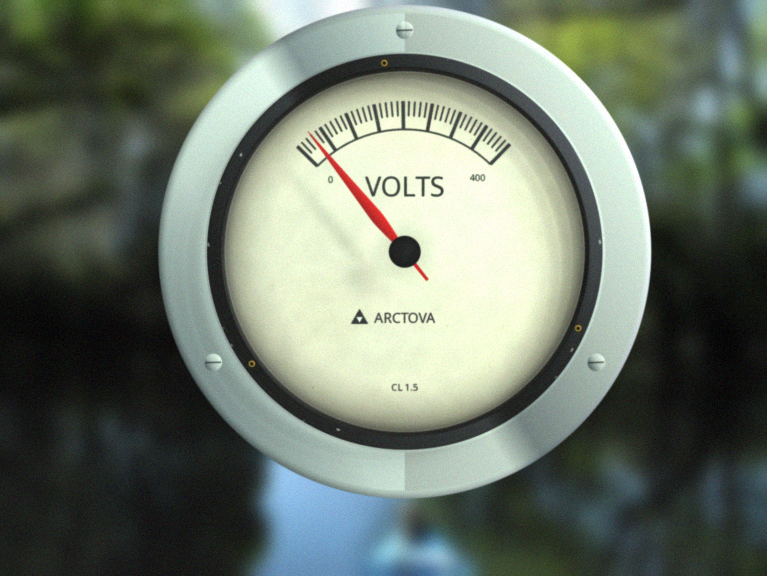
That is **30** V
